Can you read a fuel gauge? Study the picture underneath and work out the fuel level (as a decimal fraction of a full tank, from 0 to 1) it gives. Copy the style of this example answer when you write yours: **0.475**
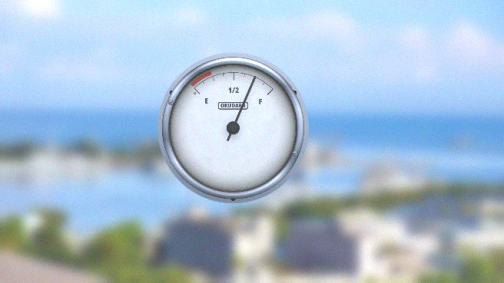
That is **0.75**
